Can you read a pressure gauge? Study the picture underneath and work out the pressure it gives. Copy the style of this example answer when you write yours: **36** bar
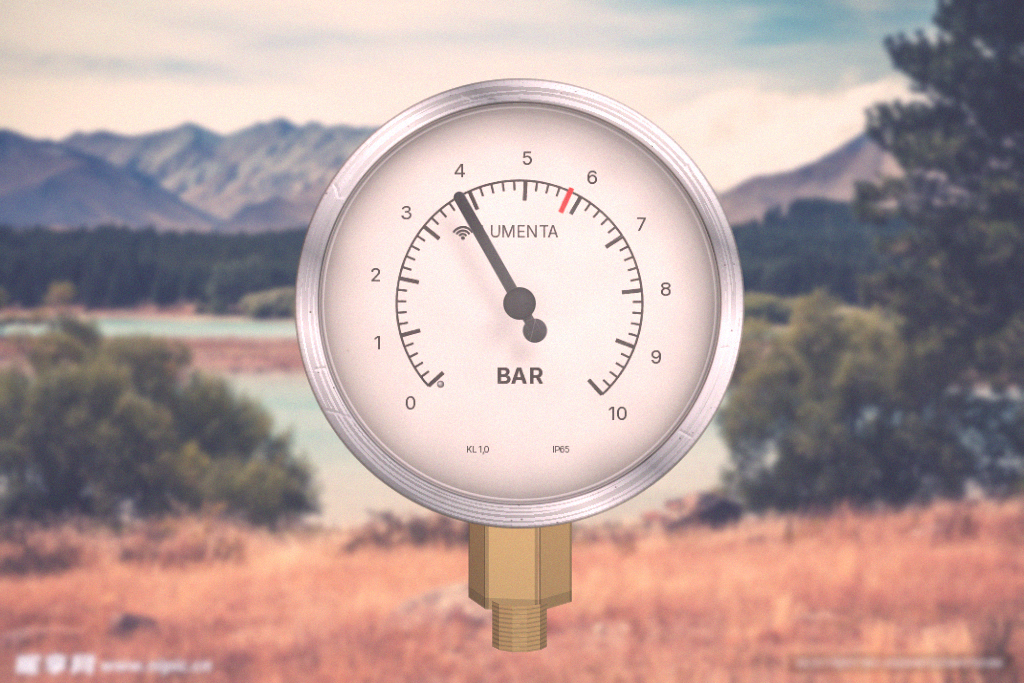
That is **3.8** bar
